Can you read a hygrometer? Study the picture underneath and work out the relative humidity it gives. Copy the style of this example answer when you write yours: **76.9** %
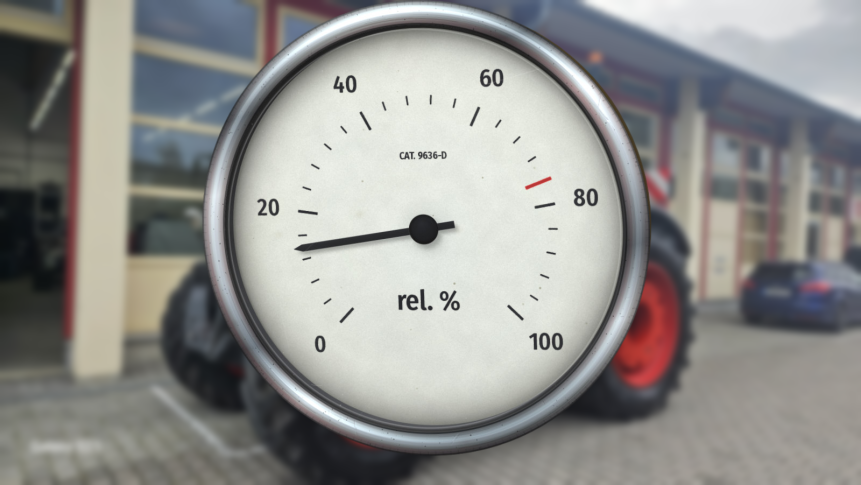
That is **14** %
